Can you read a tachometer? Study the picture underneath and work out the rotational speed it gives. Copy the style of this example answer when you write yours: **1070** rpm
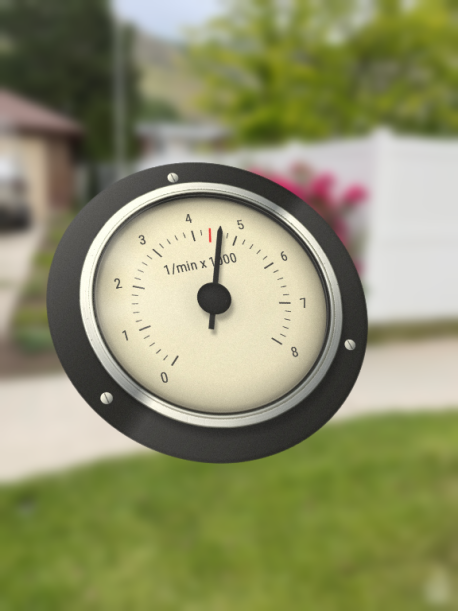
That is **4600** rpm
